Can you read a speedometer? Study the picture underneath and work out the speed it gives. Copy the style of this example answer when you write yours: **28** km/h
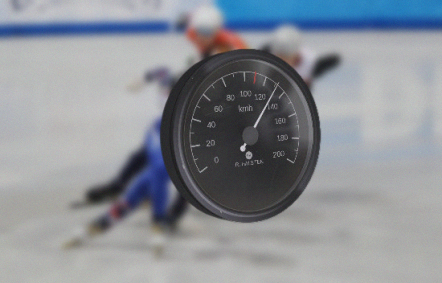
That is **130** km/h
